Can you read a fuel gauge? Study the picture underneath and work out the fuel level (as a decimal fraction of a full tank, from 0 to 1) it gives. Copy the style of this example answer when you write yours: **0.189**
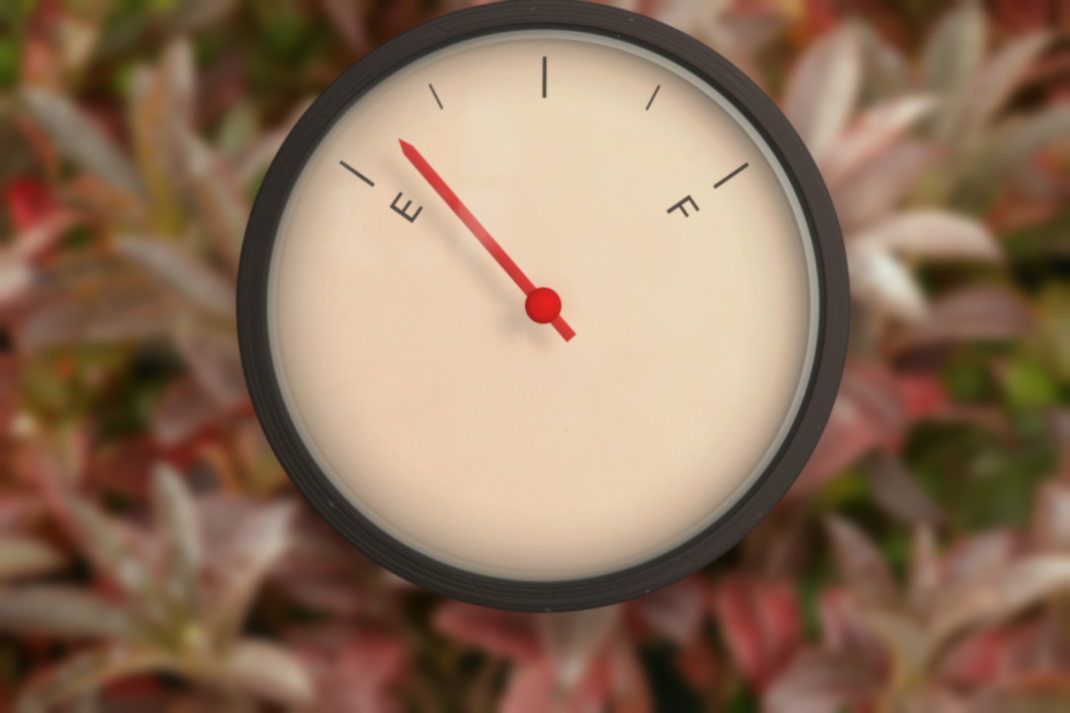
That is **0.125**
